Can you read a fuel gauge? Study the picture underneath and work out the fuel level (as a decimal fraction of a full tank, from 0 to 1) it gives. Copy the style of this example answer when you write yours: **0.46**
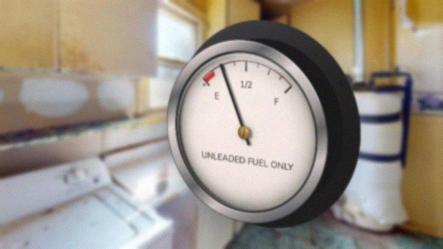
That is **0.25**
